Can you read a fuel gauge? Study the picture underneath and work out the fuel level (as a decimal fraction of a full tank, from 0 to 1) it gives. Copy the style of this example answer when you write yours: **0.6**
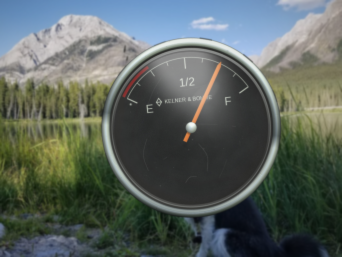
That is **0.75**
